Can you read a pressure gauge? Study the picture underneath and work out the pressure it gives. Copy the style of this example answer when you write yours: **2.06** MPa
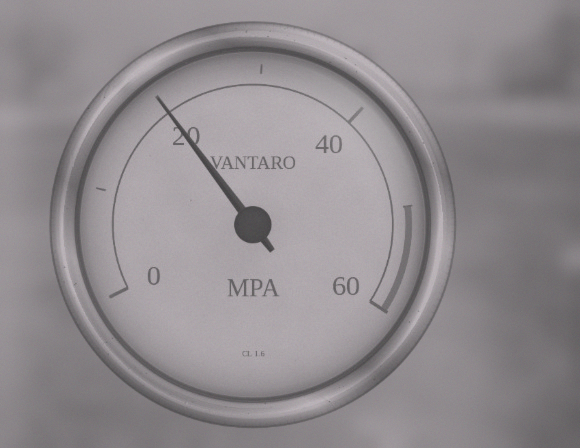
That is **20** MPa
